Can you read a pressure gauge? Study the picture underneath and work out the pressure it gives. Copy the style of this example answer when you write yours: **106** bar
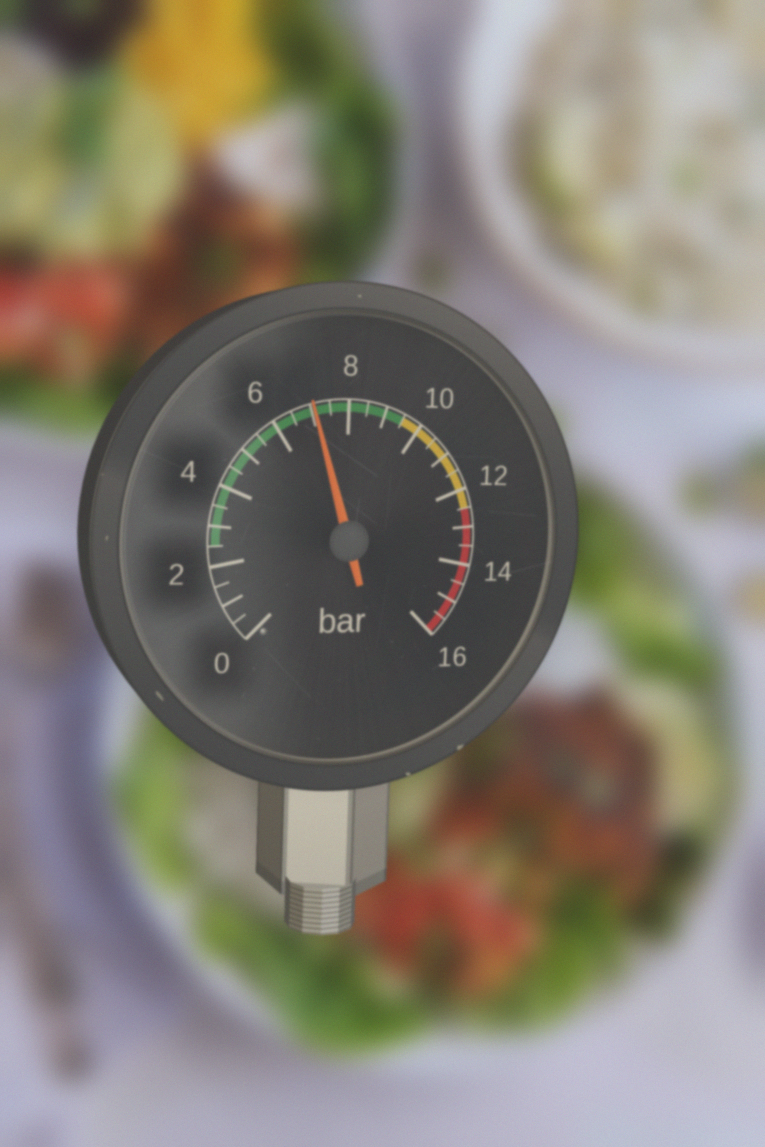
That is **7** bar
